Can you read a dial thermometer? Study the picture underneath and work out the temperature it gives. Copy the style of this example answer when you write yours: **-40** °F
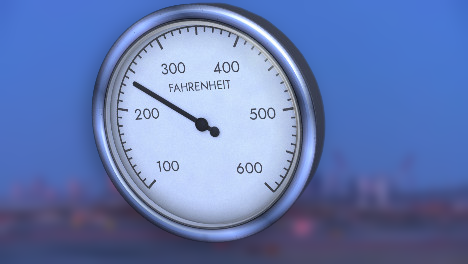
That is **240** °F
